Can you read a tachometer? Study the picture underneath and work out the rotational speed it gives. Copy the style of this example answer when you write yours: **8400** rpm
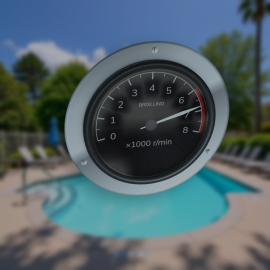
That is **6750** rpm
